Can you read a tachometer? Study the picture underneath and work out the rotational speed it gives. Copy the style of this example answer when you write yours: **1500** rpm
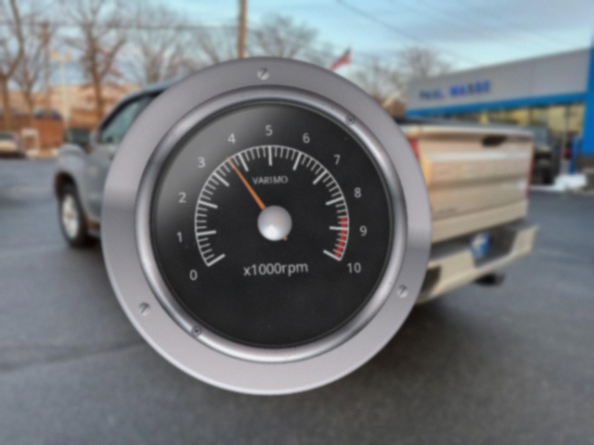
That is **3600** rpm
